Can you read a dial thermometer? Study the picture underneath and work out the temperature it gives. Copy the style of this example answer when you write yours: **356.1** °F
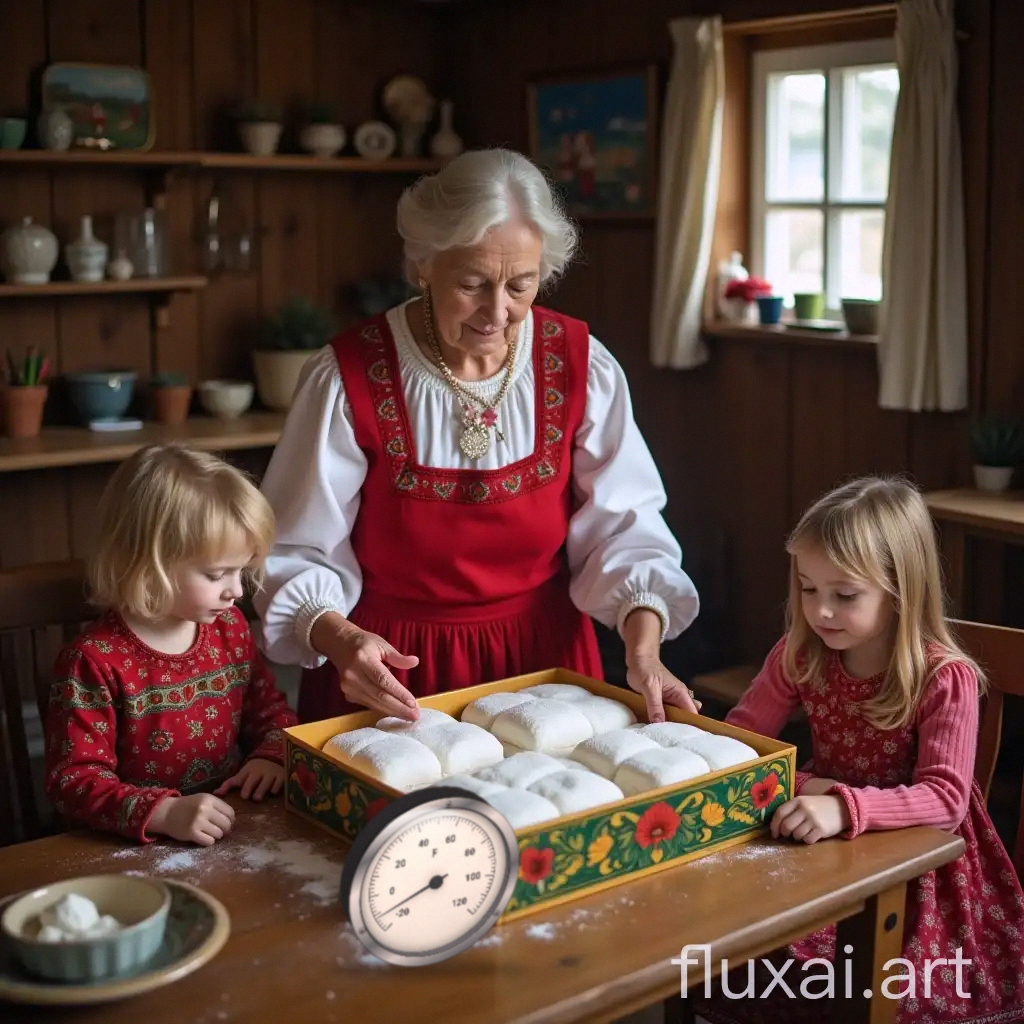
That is **-10** °F
